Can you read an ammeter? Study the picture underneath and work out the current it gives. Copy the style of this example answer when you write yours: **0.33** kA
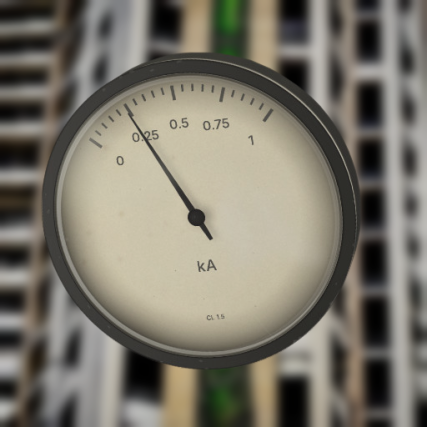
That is **0.25** kA
